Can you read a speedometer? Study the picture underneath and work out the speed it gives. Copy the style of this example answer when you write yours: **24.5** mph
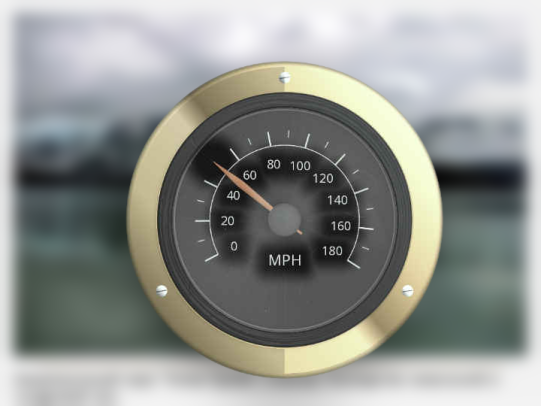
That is **50** mph
